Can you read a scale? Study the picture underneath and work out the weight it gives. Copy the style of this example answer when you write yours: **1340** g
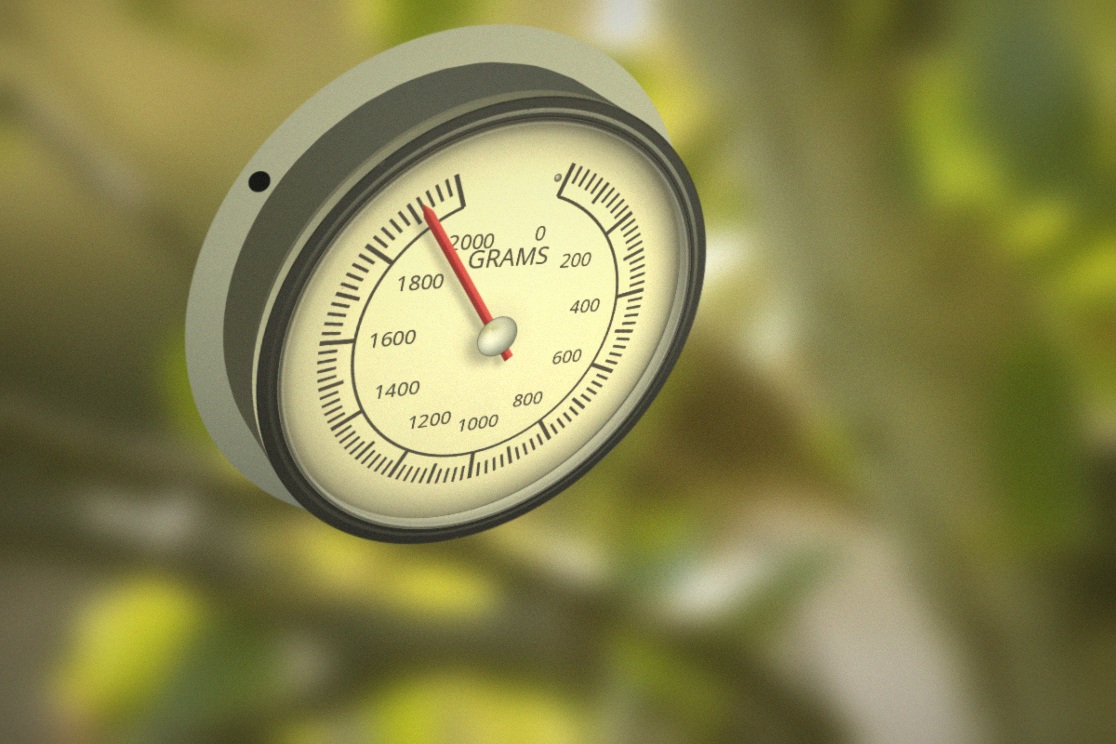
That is **1920** g
